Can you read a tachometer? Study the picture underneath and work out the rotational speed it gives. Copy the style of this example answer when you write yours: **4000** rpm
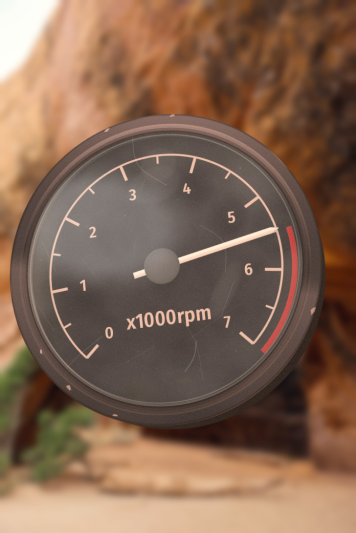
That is **5500** rpm
